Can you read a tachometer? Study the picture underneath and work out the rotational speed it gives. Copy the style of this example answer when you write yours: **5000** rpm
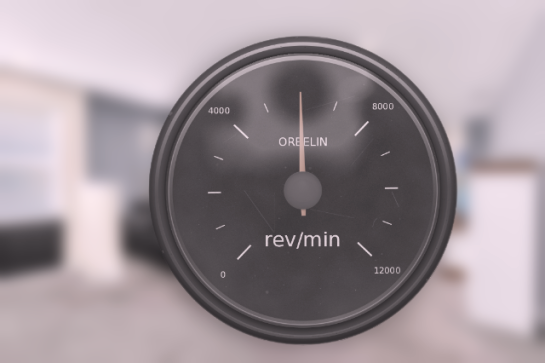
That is **6000** rpm
